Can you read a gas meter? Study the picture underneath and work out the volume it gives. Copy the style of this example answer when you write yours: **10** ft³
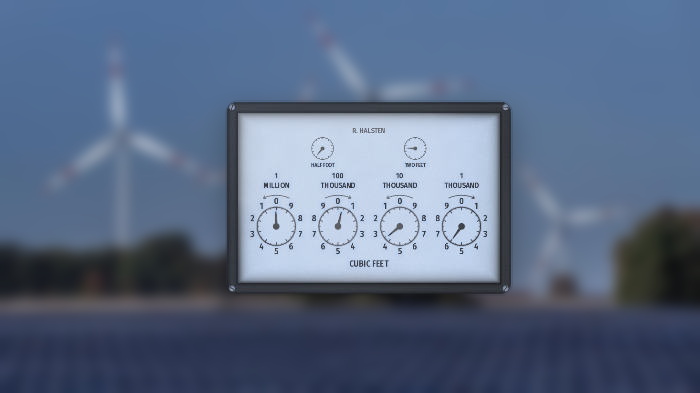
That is **3600** ft³
